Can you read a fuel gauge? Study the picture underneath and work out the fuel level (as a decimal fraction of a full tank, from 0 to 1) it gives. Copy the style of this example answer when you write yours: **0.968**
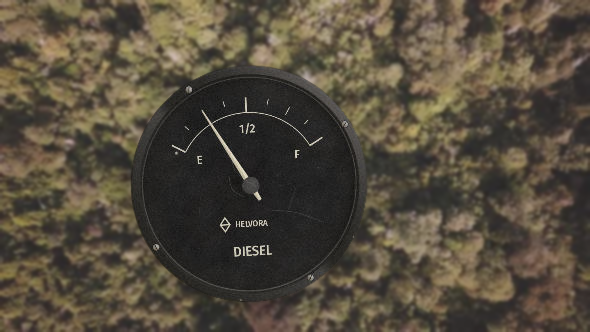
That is **0.25**
